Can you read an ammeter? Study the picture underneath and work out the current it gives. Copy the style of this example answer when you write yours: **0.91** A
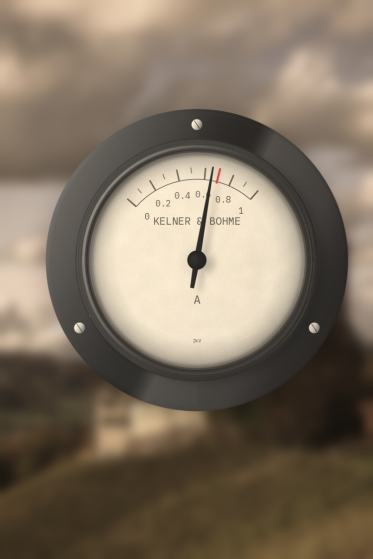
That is **0.65** A
